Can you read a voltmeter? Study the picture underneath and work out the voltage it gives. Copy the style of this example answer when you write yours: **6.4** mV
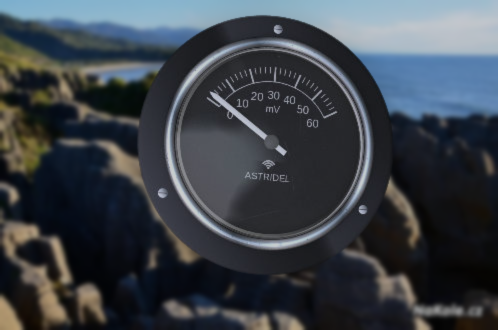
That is **2** mV
